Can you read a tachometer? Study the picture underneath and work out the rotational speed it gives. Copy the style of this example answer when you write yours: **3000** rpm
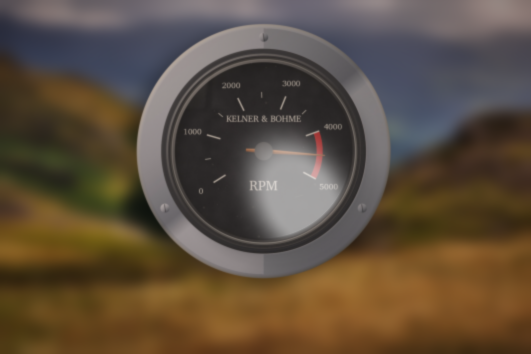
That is **4500** rpm
